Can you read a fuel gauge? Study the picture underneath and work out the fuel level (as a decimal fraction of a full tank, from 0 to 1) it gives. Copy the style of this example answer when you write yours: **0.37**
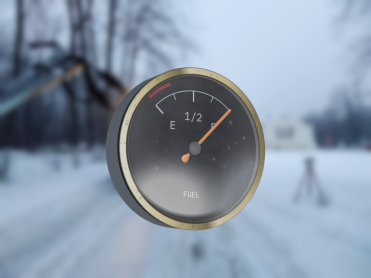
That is **1**
